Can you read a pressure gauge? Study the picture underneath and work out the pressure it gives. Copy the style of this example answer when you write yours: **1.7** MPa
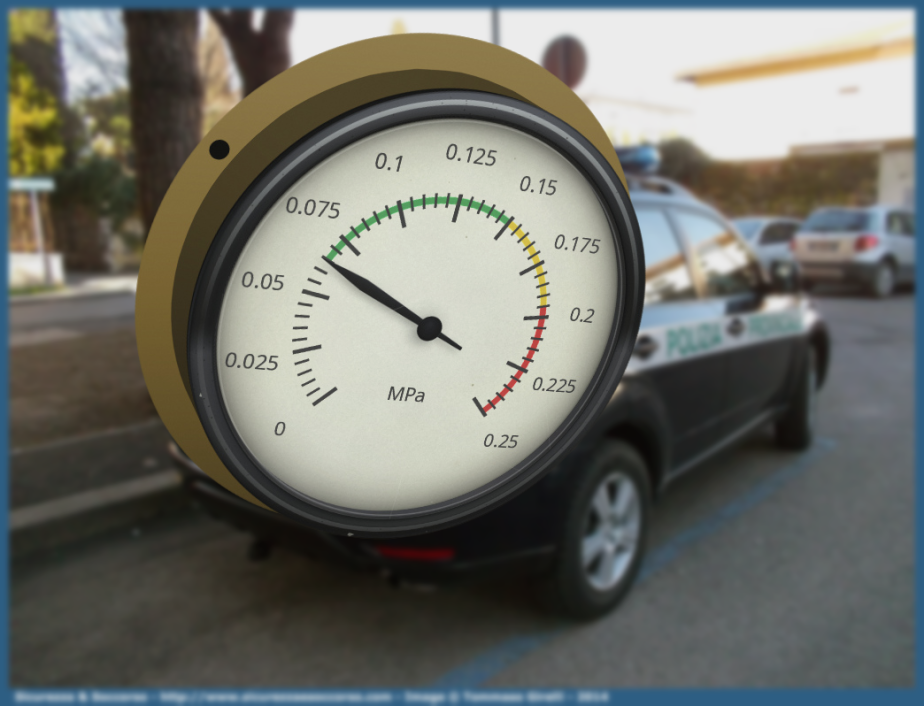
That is **0.065** MPa
